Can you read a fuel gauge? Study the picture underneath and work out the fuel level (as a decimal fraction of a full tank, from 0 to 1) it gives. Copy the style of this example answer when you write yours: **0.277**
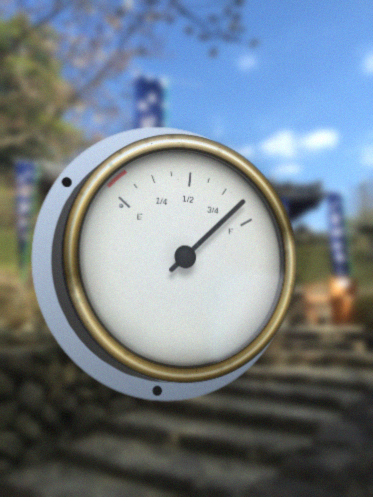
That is **0.875**
